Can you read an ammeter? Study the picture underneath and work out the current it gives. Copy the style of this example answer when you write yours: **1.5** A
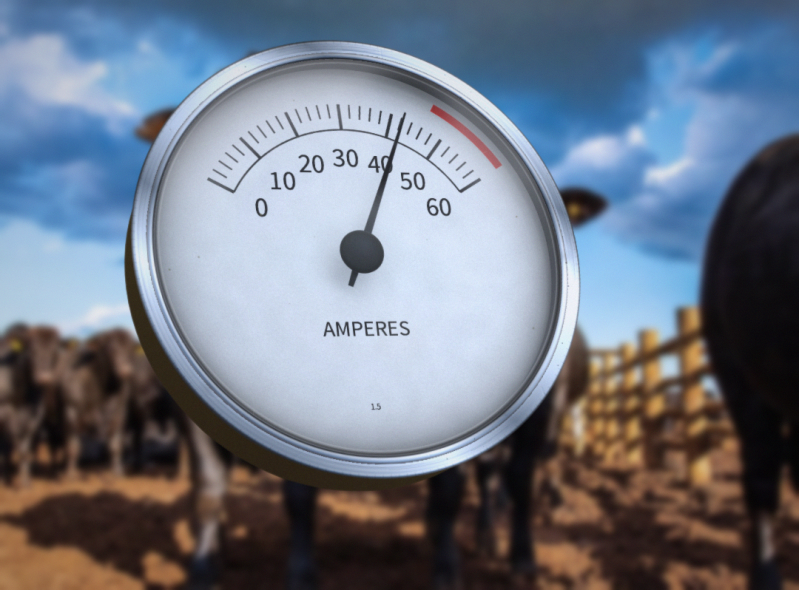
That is **42** A
